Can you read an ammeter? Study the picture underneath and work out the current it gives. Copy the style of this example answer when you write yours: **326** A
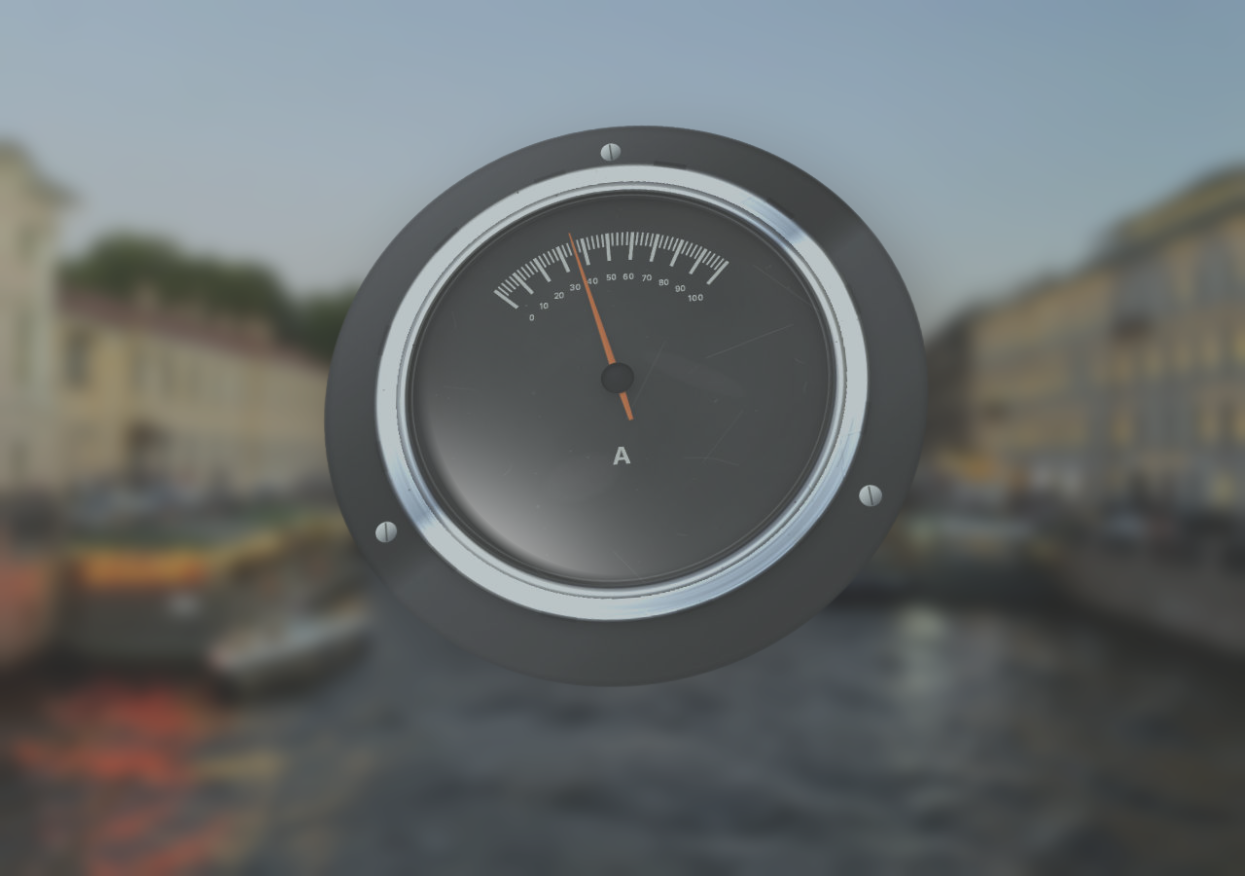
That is **36** A
